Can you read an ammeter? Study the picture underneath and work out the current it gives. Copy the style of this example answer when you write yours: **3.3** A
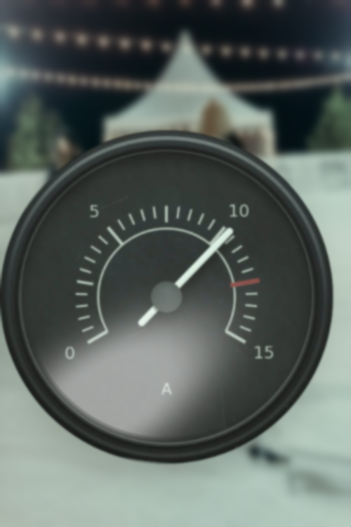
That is **10.25** A
